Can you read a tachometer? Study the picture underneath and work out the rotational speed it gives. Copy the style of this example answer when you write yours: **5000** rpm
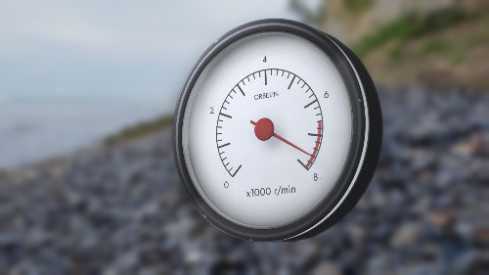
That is **7600** rpm
